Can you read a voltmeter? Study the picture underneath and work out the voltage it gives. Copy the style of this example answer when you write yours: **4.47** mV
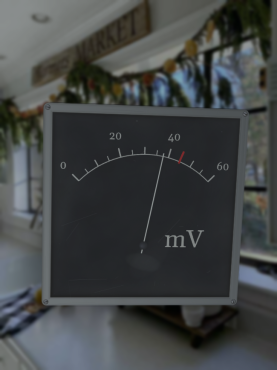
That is **37.5** mV
